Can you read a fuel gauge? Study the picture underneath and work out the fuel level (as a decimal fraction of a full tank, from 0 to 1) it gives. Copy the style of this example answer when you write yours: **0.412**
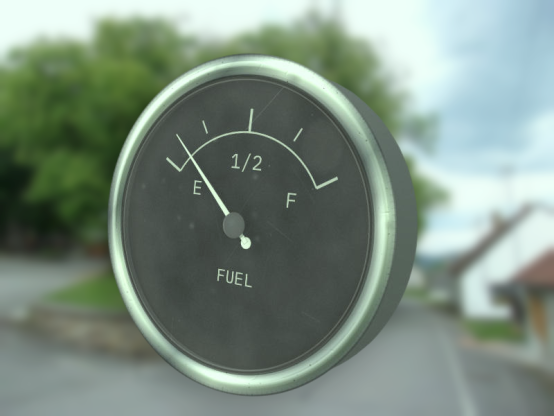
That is **0.125**
